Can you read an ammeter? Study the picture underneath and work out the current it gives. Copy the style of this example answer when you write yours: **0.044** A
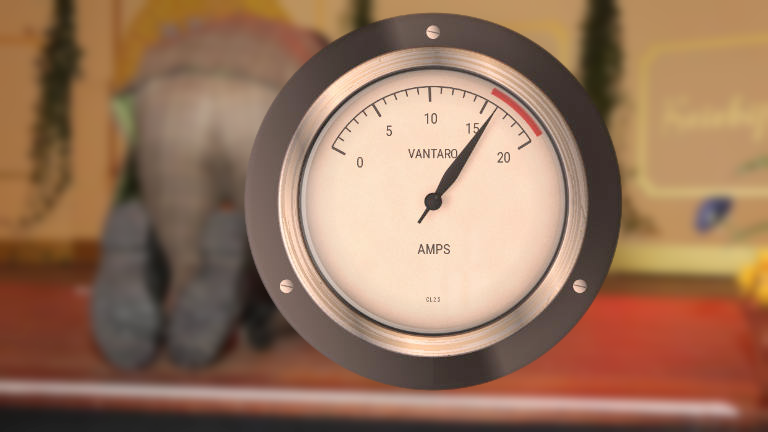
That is **16** A
